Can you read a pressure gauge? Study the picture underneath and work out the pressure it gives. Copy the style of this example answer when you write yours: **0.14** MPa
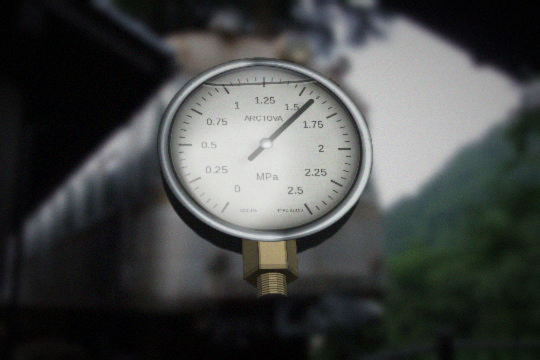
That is **1.6** MPa
